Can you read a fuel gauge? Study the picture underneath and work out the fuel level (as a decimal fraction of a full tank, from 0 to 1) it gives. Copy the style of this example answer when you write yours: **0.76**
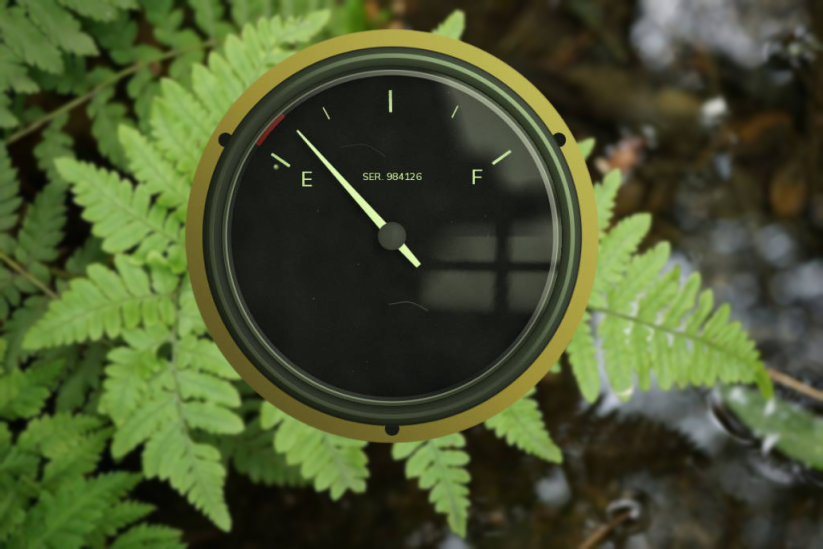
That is **0.125**
